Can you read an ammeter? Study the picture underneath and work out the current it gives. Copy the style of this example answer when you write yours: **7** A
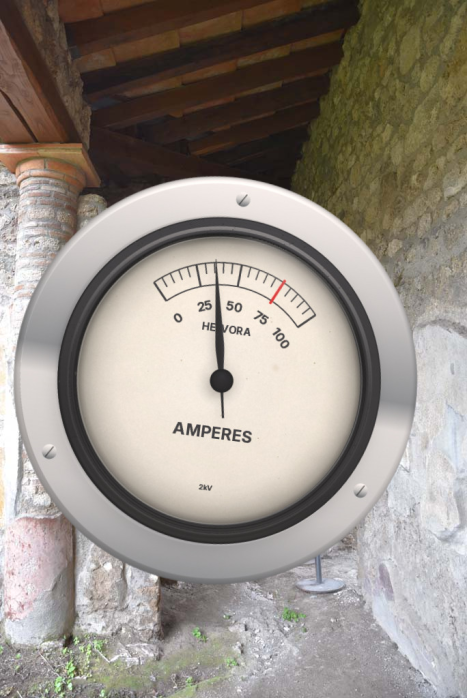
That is **35** A
